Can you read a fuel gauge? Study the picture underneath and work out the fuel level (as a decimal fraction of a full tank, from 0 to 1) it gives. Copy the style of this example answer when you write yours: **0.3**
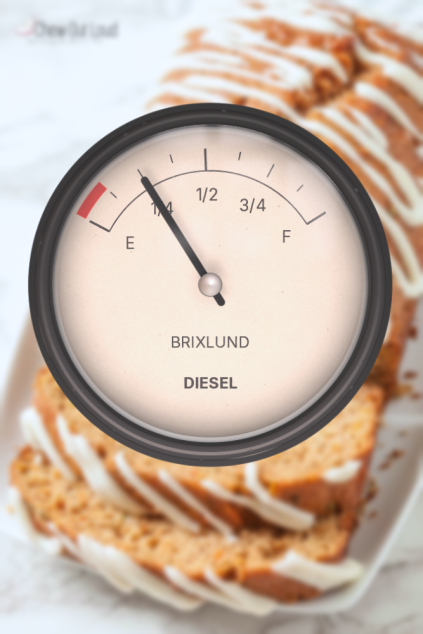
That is **0.25**
